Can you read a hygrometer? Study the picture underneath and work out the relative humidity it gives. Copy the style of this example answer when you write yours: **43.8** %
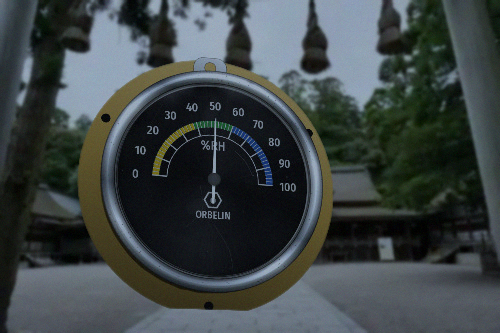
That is **50** %
